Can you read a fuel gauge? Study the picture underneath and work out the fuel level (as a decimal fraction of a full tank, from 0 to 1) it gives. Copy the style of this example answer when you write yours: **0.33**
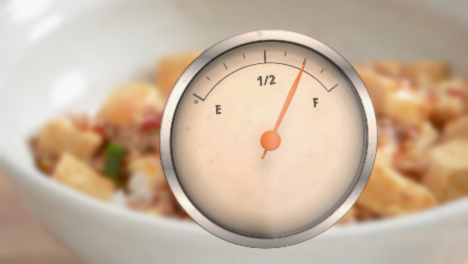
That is **0.75**
